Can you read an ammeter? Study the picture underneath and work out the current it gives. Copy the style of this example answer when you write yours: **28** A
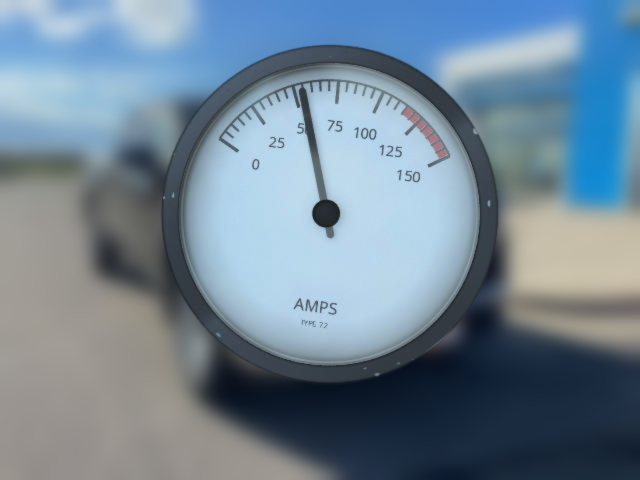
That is **55** A
